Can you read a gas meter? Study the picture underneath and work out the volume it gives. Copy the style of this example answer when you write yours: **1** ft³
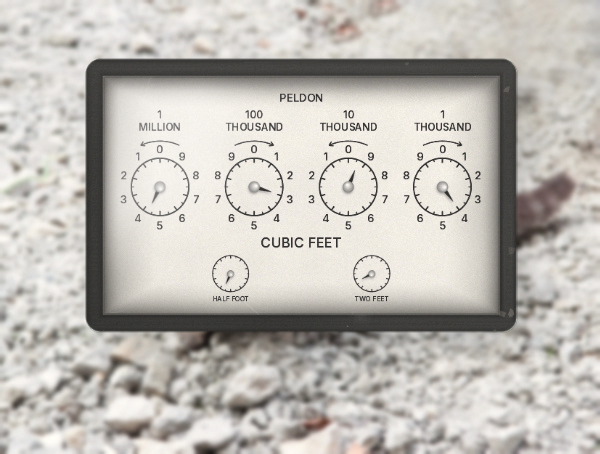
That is **429400** ft³
